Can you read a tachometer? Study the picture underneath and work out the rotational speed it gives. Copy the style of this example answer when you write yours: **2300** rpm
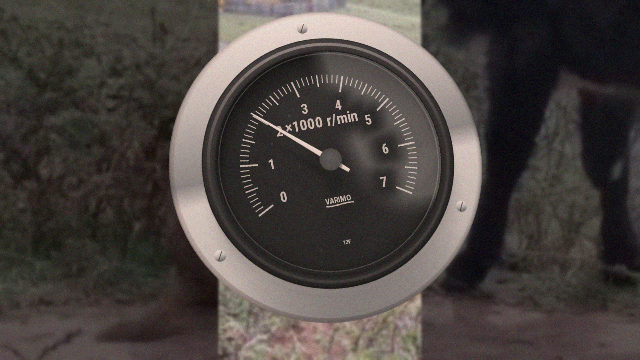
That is **2000** rpm
